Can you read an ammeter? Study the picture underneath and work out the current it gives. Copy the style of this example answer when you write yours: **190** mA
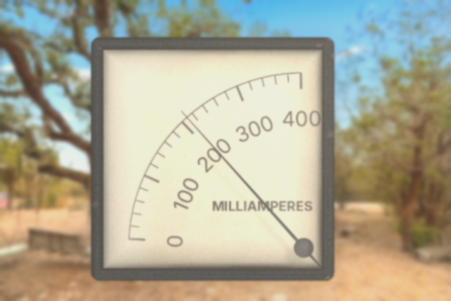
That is **210** mA
